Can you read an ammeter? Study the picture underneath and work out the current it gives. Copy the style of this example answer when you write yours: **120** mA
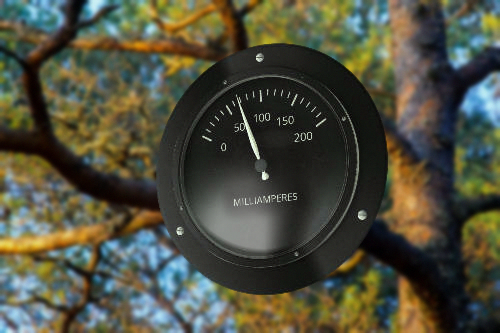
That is **70** mA
